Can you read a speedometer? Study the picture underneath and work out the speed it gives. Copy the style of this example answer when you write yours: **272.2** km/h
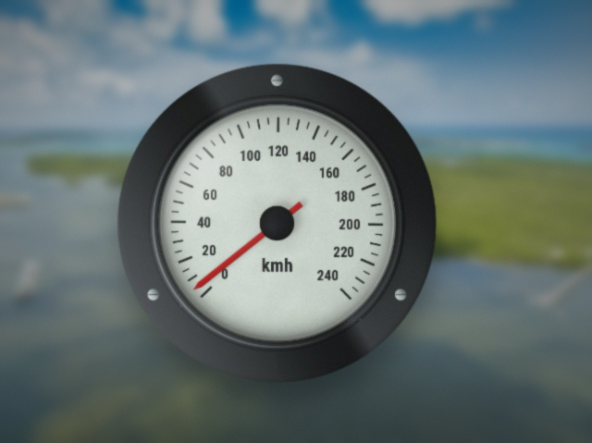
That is **5** km/h
